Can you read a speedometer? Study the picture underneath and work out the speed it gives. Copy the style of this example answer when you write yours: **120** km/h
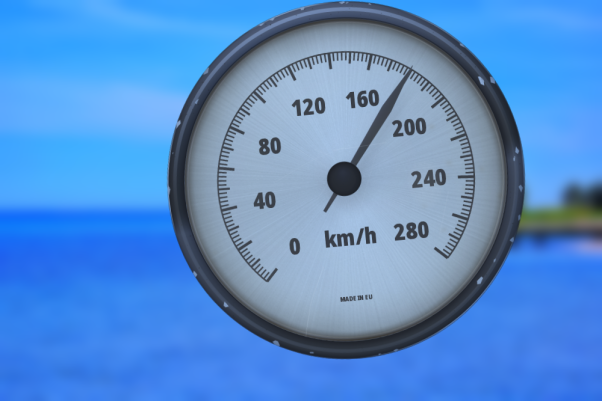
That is **180** km/h
